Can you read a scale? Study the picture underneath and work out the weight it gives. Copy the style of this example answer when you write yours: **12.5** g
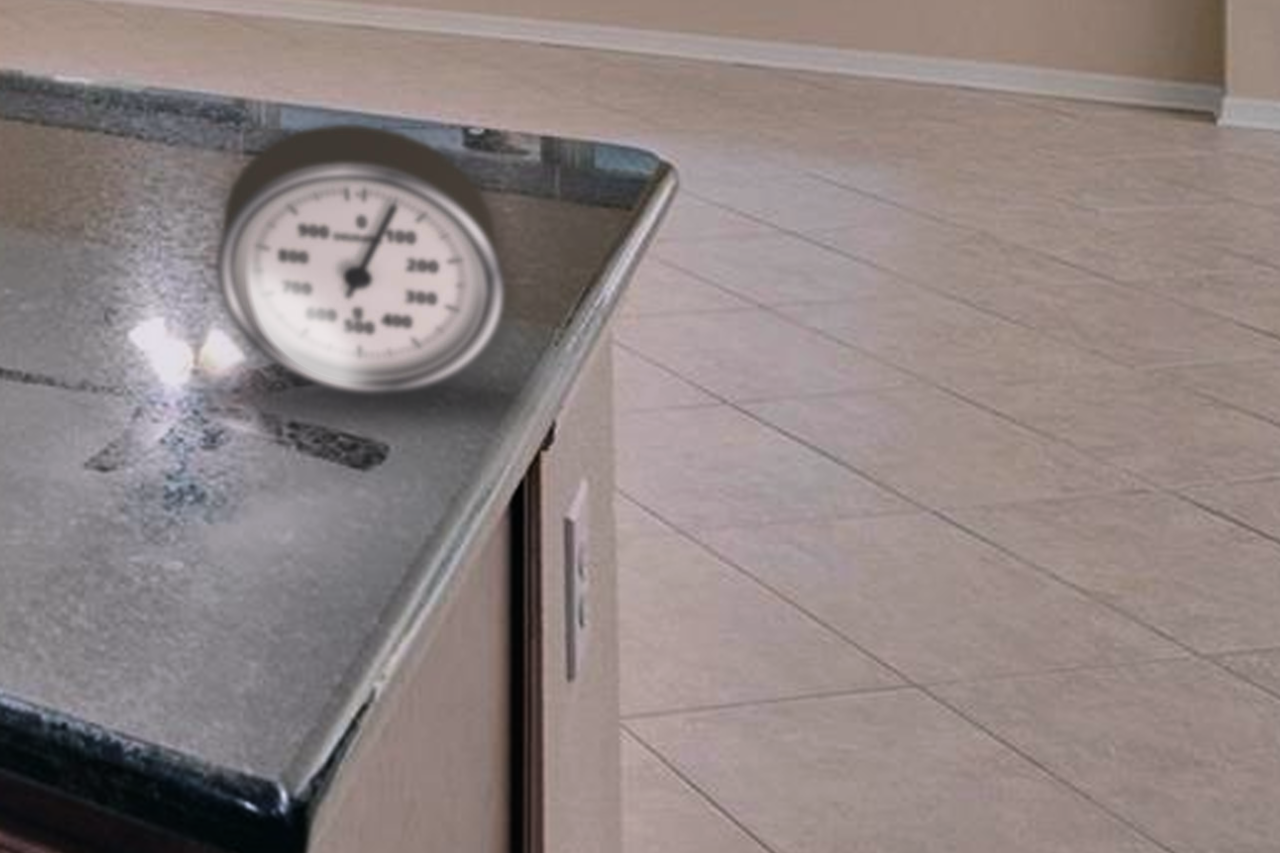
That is **50** g
